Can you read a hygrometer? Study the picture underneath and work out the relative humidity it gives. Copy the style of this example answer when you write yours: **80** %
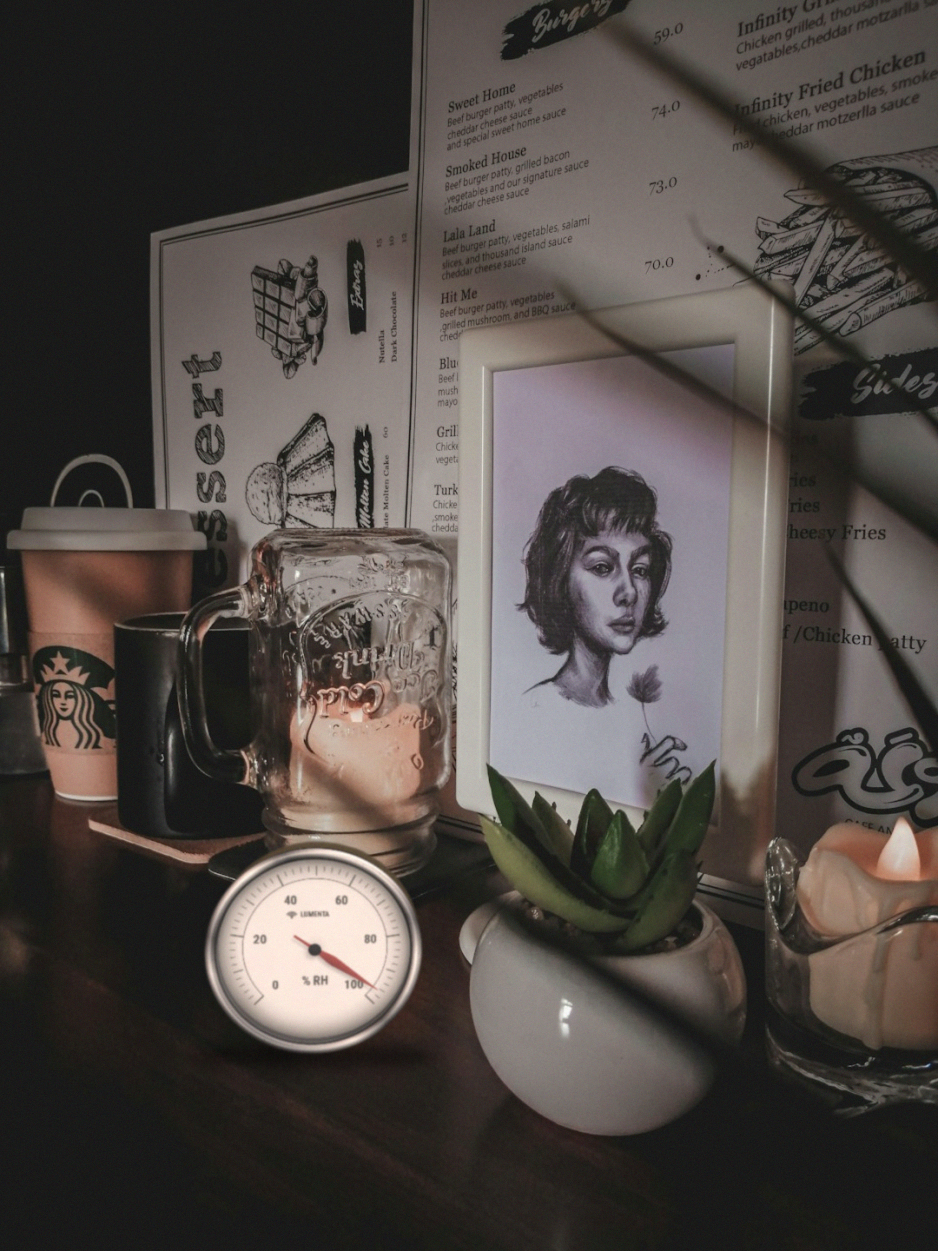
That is **96** %
